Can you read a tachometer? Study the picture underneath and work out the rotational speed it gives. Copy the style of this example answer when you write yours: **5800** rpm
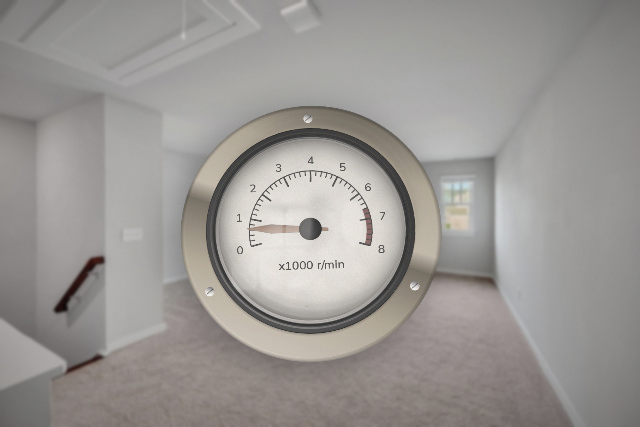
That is **600** rpm
